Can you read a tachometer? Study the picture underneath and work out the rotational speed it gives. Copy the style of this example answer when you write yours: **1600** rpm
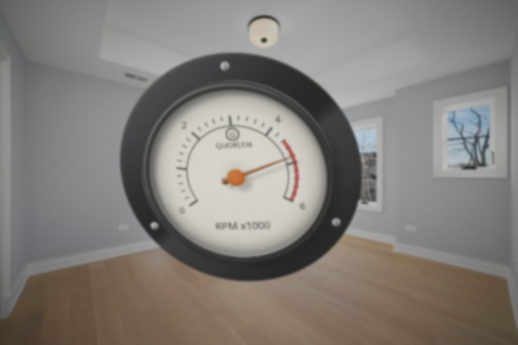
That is **4800** rpm
